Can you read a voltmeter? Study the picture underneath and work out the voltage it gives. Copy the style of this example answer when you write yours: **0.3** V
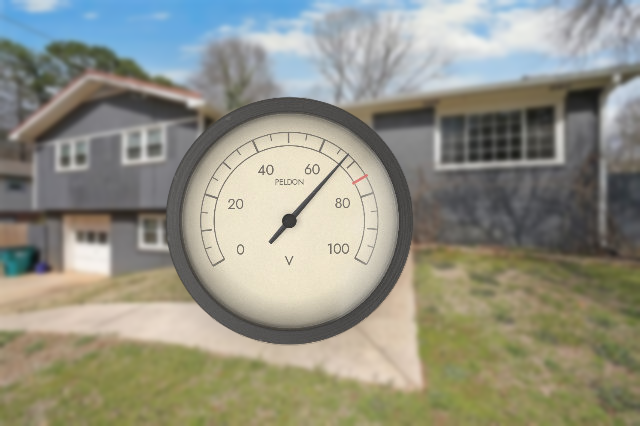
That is **67.5** V
